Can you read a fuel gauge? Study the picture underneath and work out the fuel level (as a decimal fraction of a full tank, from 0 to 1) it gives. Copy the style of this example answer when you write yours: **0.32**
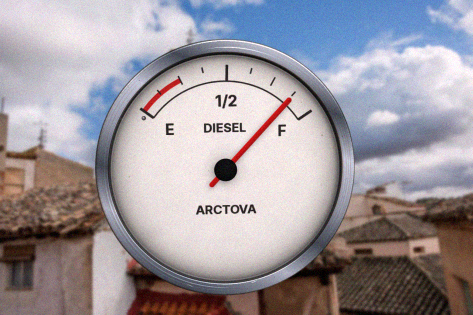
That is **0.875**
